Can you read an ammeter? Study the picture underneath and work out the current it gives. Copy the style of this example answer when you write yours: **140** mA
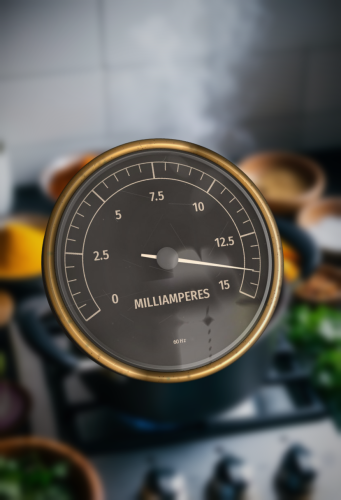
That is **14** mA
